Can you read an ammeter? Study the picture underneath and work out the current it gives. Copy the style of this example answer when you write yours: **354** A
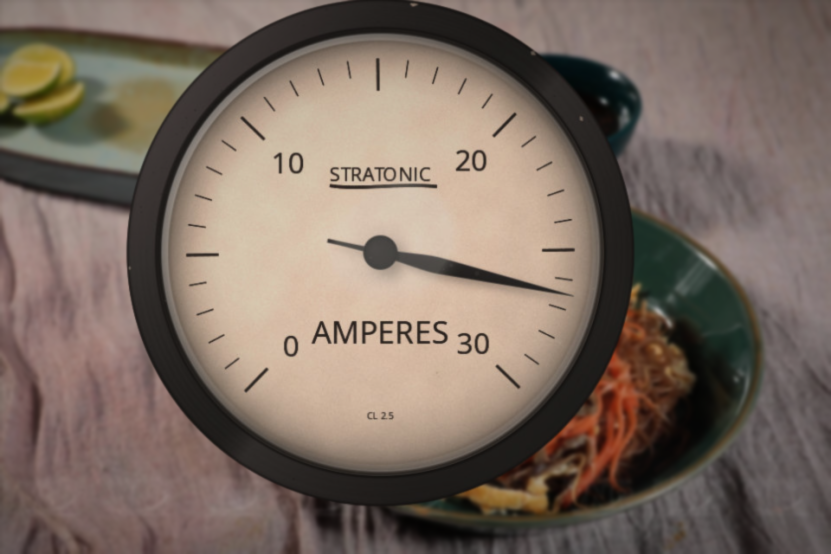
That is **26.5** A
